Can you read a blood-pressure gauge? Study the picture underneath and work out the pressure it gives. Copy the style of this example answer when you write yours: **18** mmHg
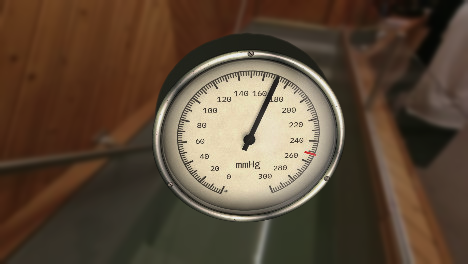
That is **170** mmHg
